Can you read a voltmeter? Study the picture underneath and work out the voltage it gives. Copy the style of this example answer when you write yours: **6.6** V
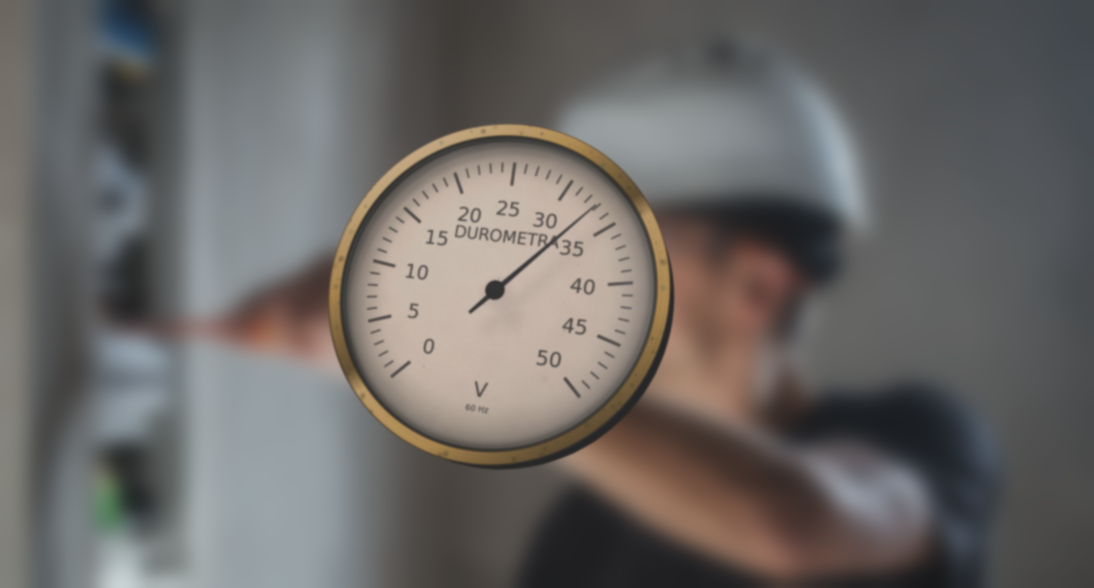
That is **33** V
